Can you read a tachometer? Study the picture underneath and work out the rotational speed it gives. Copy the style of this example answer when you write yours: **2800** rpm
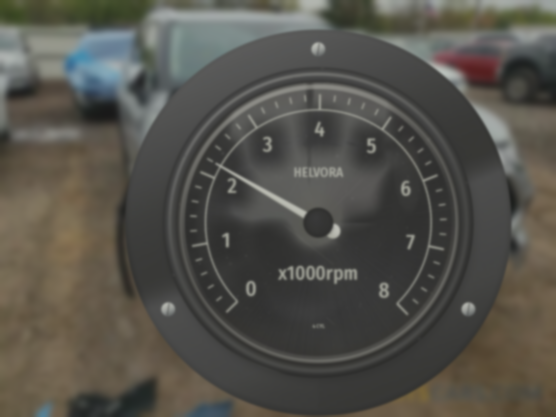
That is **2200** rpm
